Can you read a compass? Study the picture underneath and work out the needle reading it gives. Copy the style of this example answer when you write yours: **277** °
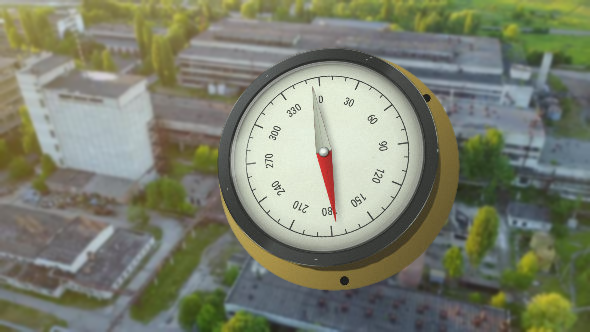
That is **175** °
